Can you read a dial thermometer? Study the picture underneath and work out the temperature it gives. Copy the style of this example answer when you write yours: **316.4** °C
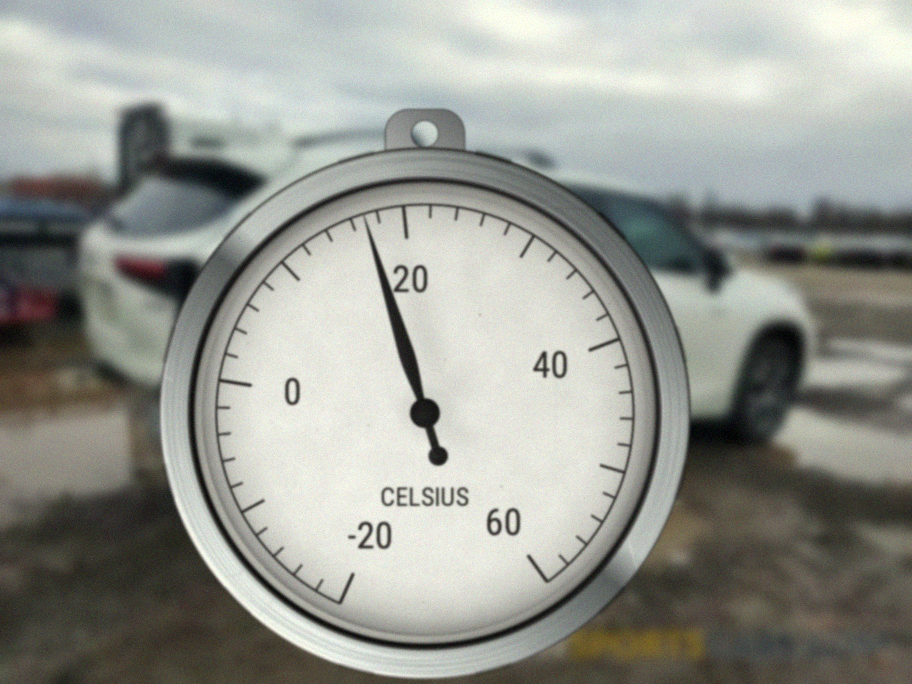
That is **17** °C
